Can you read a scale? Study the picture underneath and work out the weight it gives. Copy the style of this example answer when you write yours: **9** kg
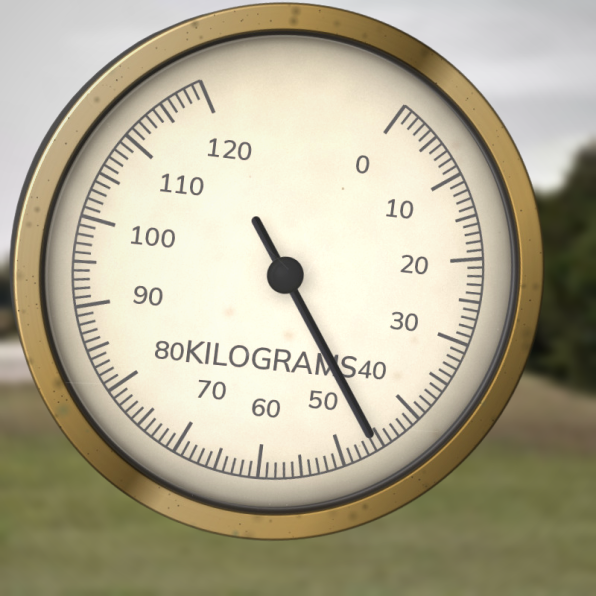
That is **46** kg
